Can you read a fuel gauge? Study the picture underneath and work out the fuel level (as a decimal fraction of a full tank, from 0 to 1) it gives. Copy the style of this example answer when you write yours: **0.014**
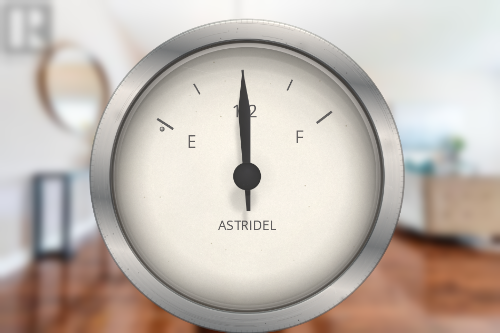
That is **0.5**
